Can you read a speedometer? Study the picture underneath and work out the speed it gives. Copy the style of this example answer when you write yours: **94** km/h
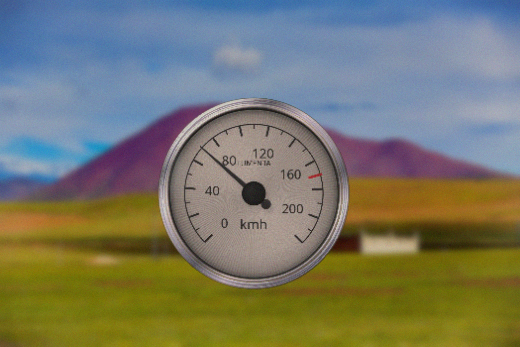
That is **70** km/h
